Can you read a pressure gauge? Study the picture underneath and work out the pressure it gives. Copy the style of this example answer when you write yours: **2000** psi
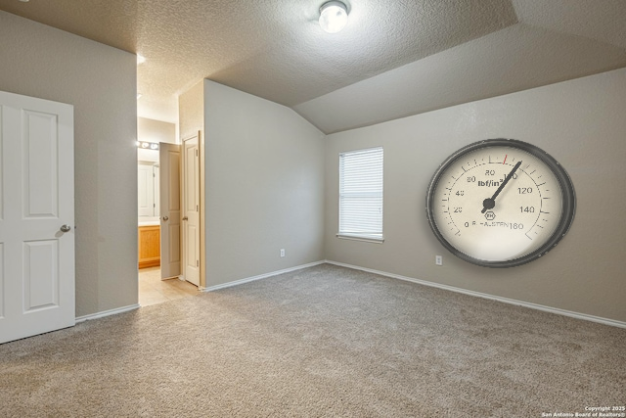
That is **100** psi
